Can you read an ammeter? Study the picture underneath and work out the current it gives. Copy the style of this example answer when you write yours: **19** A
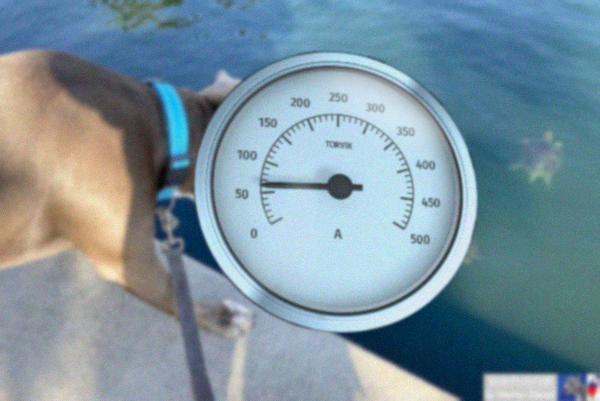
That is **60** A
